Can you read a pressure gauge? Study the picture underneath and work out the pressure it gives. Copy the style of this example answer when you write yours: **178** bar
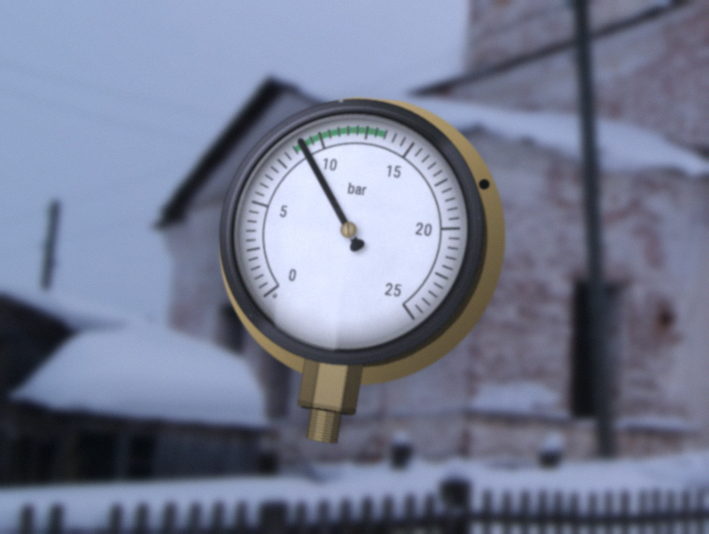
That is **9** bar
